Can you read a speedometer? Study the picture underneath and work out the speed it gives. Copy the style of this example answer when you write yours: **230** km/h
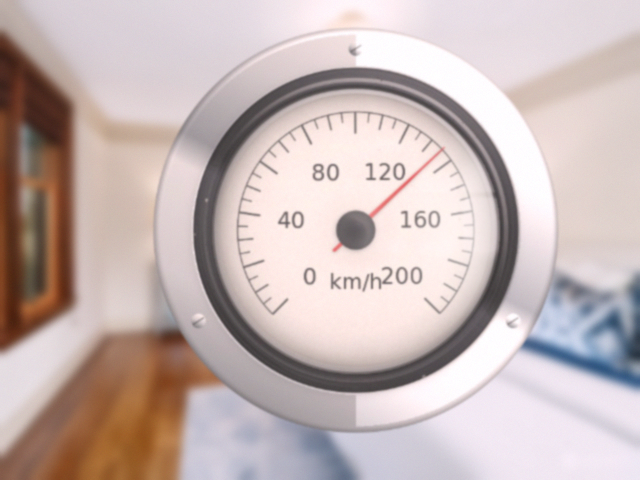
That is **135** km/h
